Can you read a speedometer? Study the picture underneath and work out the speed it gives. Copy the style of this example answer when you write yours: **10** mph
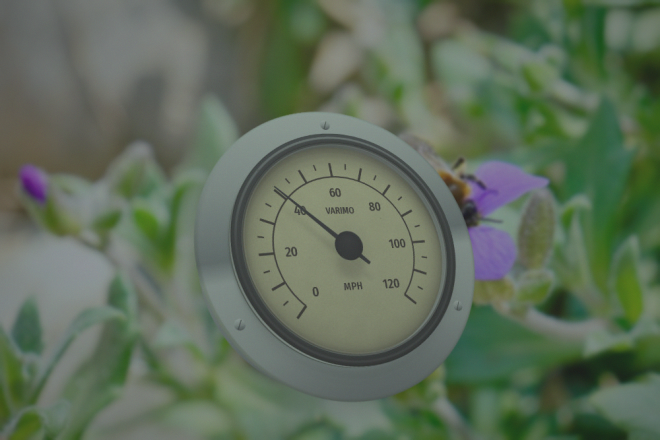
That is **40** mph
